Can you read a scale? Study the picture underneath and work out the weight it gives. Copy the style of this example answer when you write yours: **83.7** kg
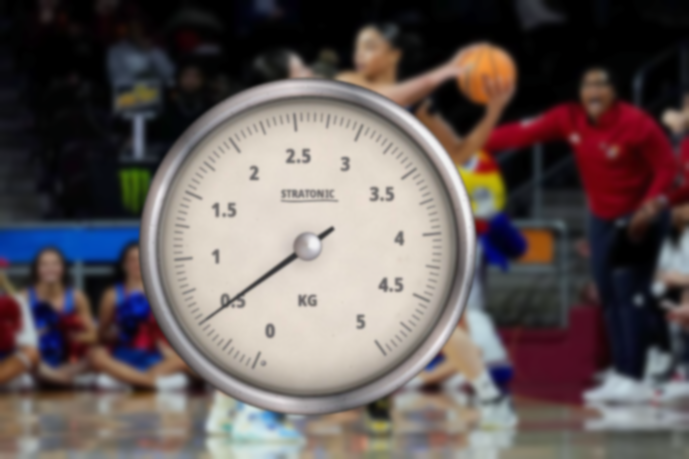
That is **0.5** kg
